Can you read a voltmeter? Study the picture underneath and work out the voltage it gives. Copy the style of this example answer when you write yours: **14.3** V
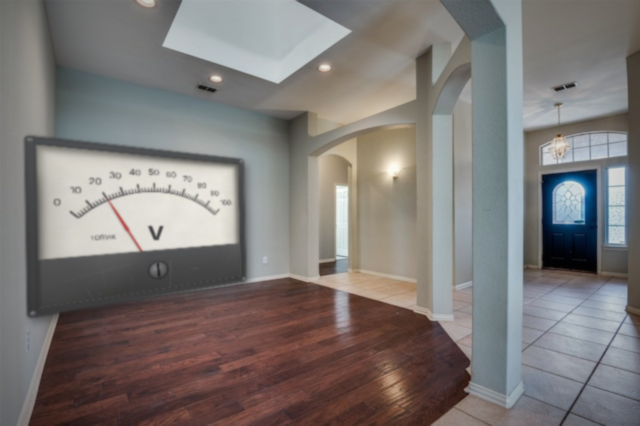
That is **20** V
